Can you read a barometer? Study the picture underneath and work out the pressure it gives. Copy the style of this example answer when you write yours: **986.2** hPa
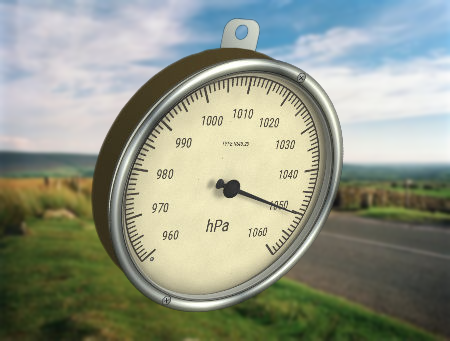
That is **1050** hPa
